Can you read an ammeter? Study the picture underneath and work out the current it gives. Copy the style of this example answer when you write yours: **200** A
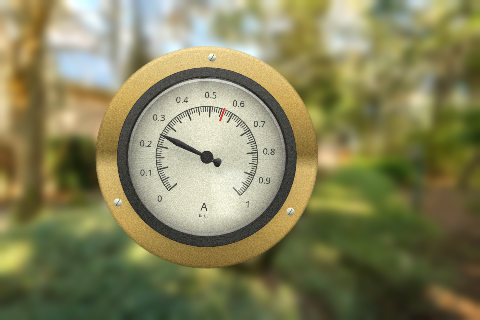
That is **0.25** A
